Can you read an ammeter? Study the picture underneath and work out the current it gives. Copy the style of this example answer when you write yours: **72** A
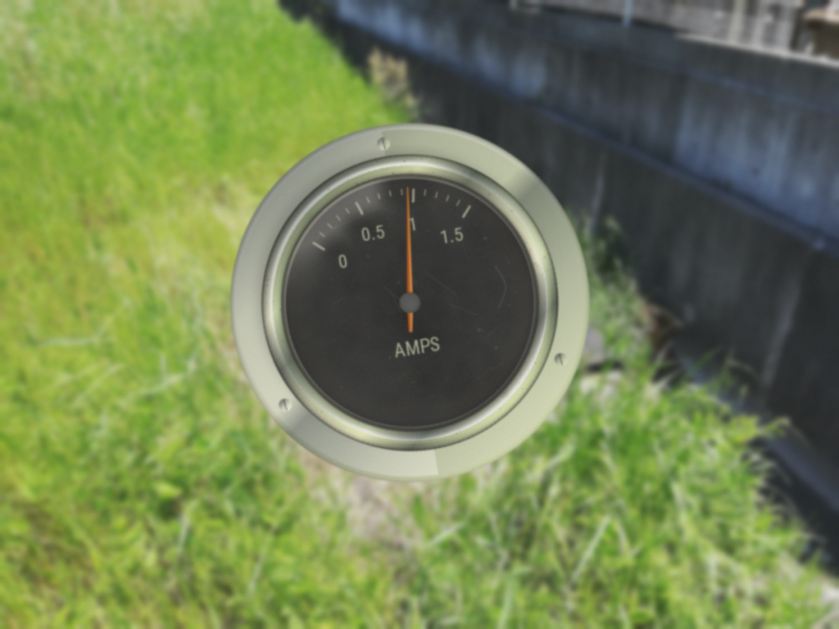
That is **0.95** A
